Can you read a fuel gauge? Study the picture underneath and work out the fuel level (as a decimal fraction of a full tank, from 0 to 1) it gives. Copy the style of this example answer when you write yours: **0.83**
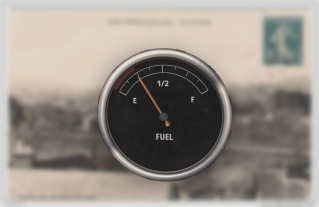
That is **0.25**
